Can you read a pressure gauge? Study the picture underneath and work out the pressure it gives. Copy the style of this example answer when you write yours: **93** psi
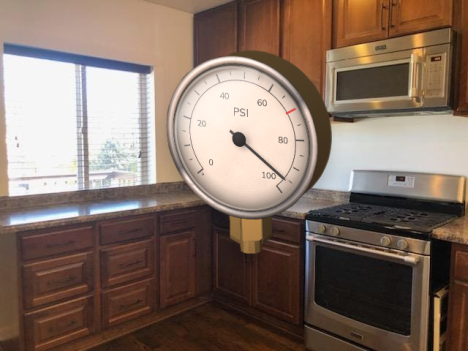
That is **95** psi
